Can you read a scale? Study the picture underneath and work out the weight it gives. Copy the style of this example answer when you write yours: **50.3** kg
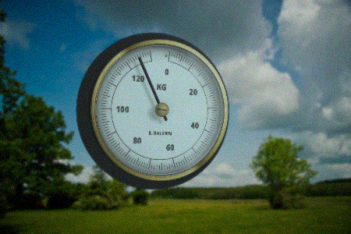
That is **125** kg
